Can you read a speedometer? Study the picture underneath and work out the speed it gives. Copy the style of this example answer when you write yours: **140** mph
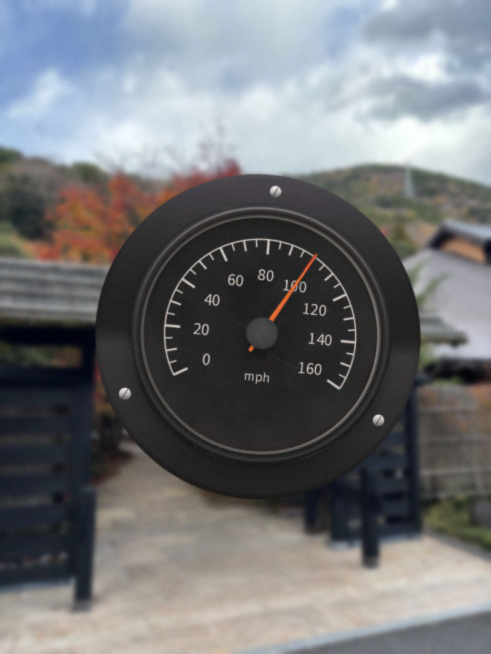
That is **100** mph
